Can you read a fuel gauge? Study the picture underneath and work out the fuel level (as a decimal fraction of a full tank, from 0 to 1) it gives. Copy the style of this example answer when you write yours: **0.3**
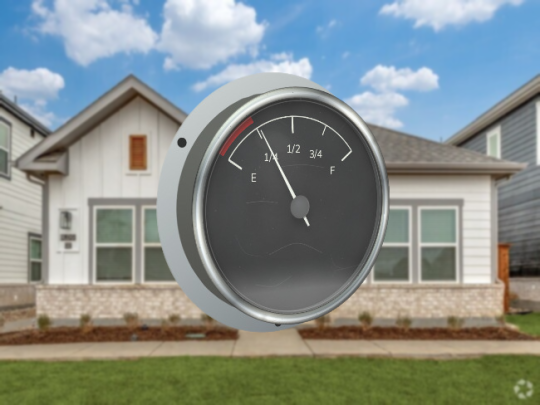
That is **0.25**
